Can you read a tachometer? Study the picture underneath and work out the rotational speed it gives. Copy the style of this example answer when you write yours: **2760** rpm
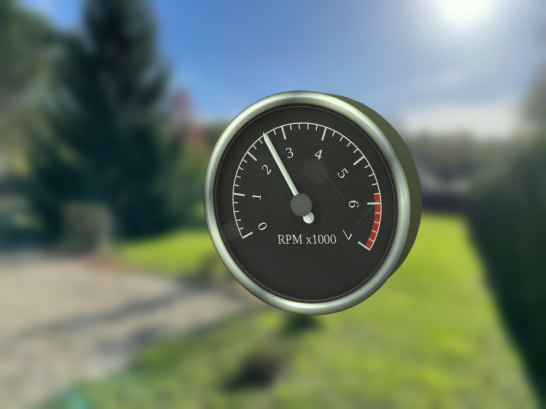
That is **2600** rpm
